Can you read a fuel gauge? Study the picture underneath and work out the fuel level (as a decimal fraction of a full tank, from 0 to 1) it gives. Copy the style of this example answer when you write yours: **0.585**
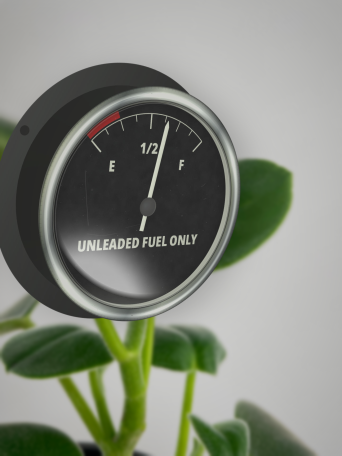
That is **0.625**
